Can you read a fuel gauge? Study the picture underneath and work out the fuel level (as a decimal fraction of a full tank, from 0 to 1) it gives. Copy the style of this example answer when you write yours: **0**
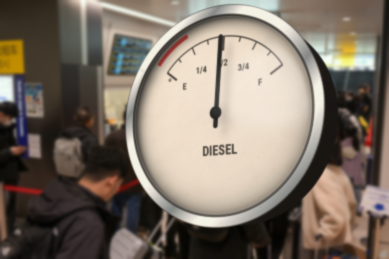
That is **0.5**
